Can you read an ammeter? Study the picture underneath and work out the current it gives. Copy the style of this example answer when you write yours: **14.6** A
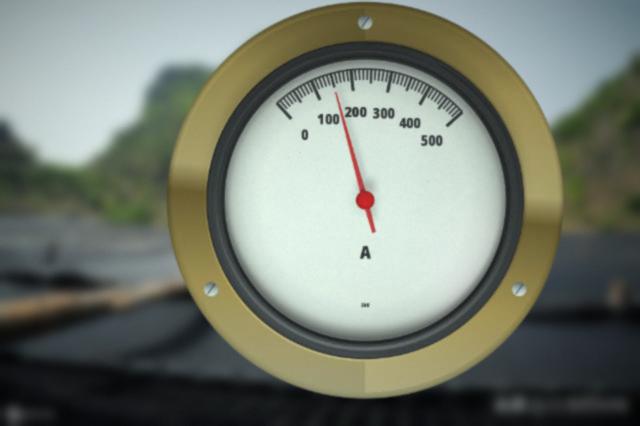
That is **150** A
